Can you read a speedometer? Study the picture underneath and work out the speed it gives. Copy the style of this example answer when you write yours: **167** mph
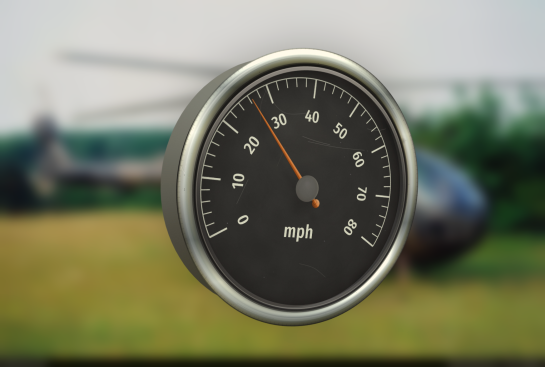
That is **26** mph
